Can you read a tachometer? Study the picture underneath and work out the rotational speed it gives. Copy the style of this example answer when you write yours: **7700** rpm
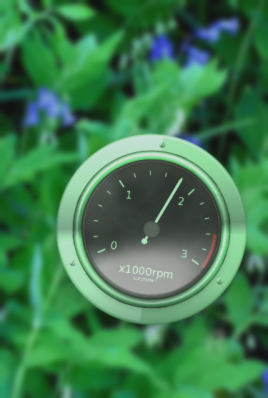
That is **1800** rpm
